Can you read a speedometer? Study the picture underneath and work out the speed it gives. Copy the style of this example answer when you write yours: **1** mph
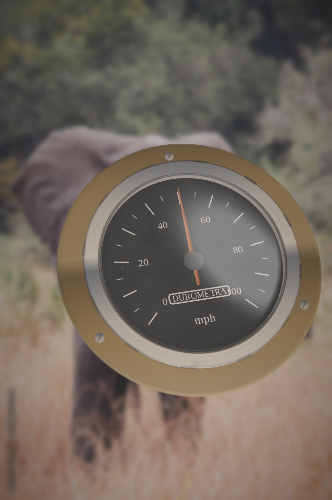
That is **50** mph
